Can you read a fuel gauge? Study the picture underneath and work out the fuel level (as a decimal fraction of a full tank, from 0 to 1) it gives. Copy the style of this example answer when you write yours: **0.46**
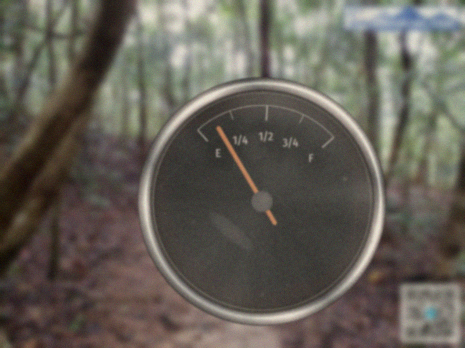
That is **0.125**
